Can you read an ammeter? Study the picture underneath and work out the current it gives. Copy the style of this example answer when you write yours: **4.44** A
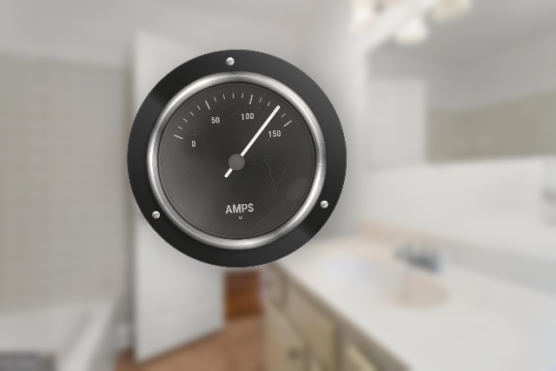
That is **130** A
